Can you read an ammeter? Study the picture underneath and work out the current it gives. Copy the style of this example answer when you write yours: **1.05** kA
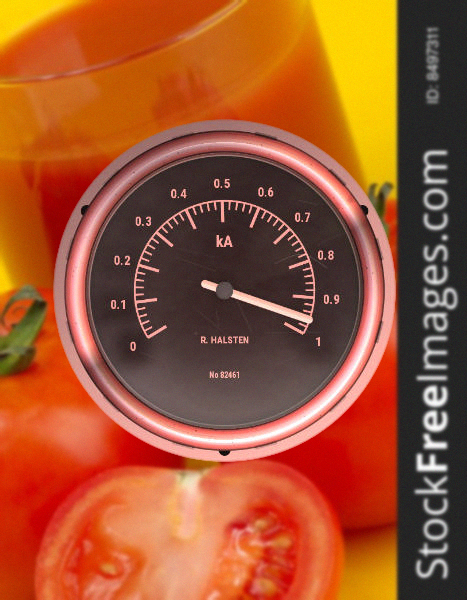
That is **0.96** kA
